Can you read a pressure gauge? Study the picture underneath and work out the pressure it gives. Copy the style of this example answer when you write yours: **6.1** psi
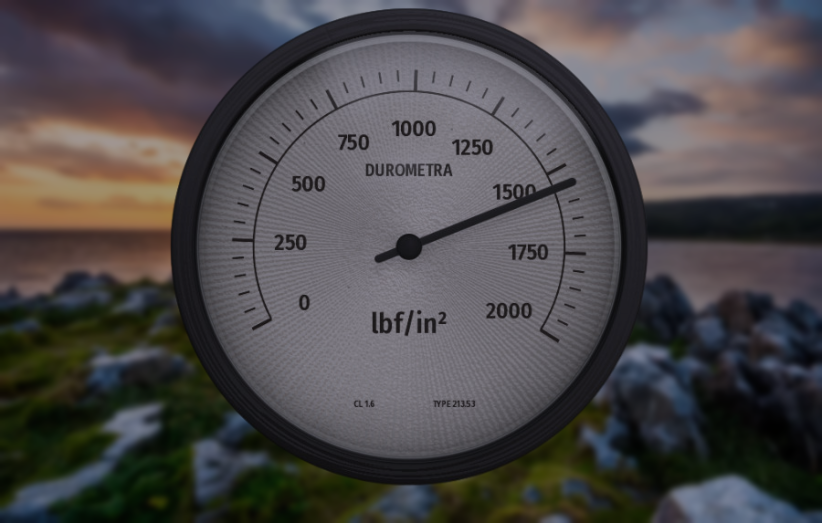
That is **1550** psi
